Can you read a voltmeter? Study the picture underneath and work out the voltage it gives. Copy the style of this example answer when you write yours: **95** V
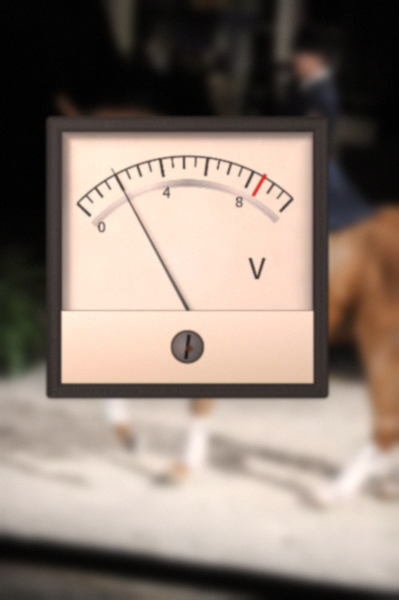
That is **2** V
